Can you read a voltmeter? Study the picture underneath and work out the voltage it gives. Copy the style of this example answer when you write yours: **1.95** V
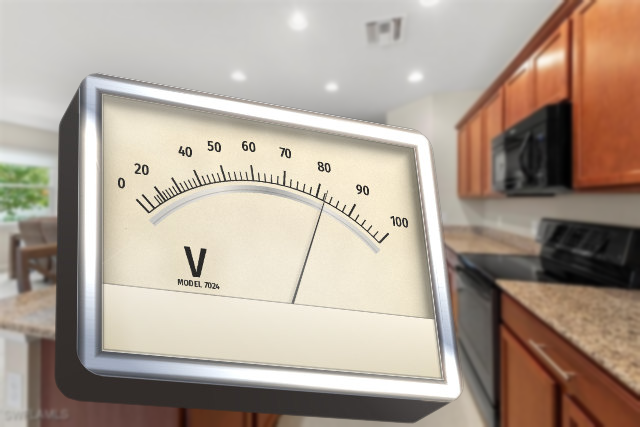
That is **82** V
